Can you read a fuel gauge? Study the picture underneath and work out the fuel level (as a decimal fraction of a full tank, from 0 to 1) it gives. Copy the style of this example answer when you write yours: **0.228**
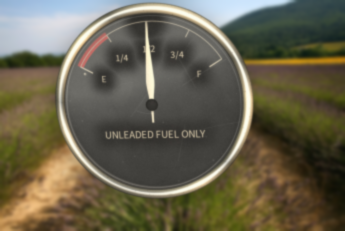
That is **0.5**
